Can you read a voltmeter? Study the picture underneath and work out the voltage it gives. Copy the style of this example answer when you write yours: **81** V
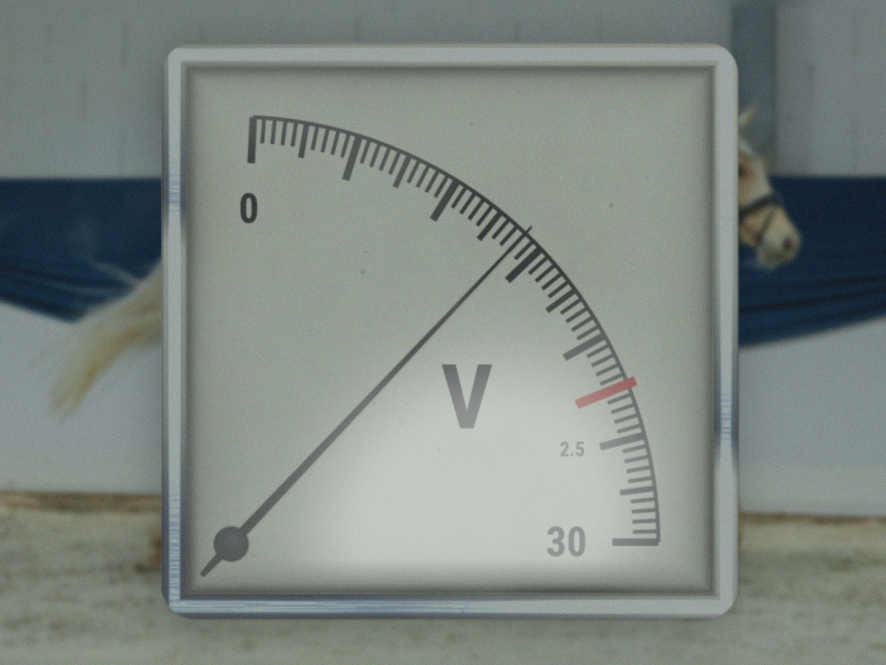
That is **14** V
